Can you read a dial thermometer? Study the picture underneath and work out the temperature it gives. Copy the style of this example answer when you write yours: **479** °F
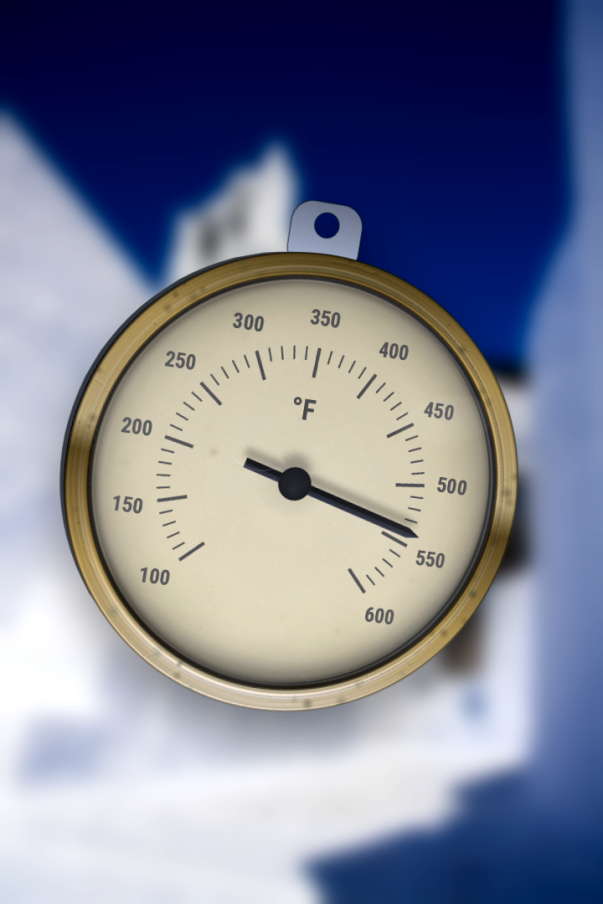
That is **540** °F
